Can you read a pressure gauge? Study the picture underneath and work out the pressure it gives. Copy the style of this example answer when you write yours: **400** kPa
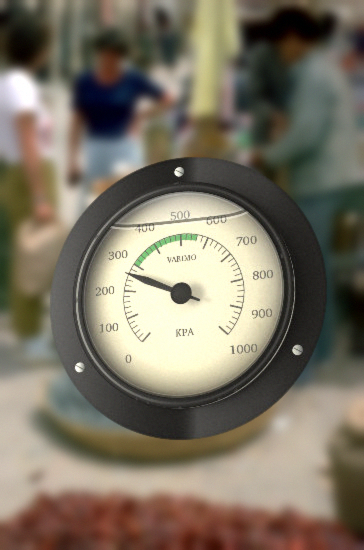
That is **260** kPa
